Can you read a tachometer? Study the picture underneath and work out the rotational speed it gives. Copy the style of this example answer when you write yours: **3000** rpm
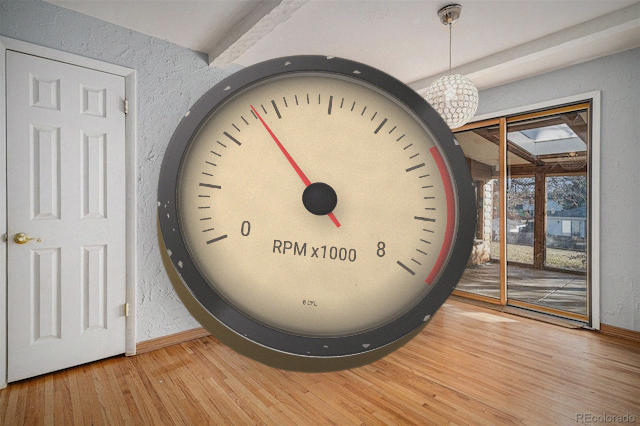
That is **2600** rpm
